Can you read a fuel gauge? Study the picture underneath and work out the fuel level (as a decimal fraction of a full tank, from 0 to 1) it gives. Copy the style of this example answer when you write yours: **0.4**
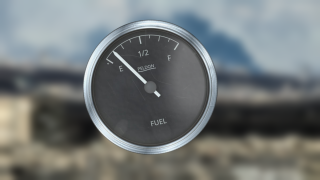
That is **0.125**
